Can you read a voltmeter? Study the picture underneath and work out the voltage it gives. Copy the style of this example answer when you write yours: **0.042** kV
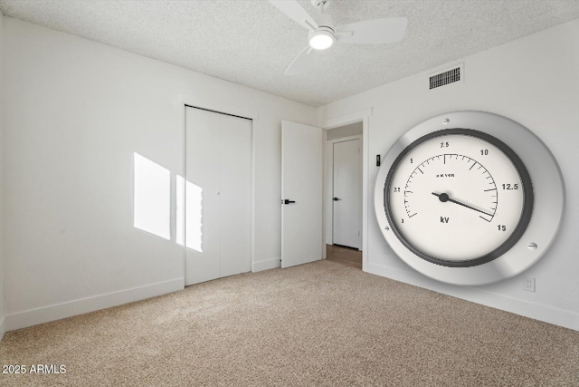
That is **14.5** kV
